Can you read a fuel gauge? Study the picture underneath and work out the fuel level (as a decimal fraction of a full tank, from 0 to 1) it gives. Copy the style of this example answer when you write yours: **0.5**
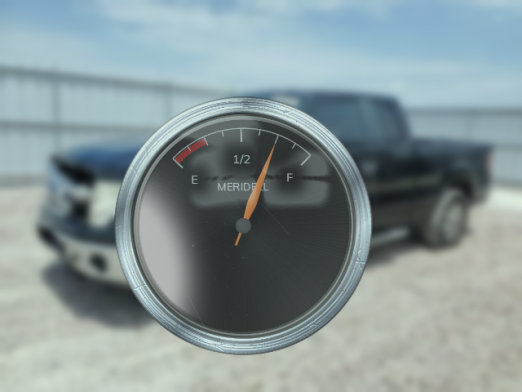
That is **0.75**
